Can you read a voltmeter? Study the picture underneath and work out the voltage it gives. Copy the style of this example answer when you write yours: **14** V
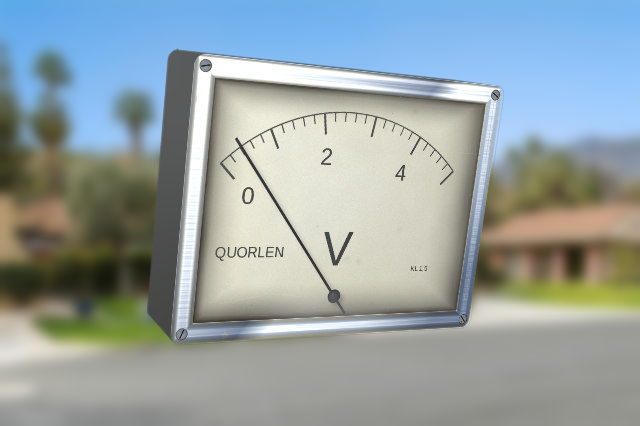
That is **0.4** V
